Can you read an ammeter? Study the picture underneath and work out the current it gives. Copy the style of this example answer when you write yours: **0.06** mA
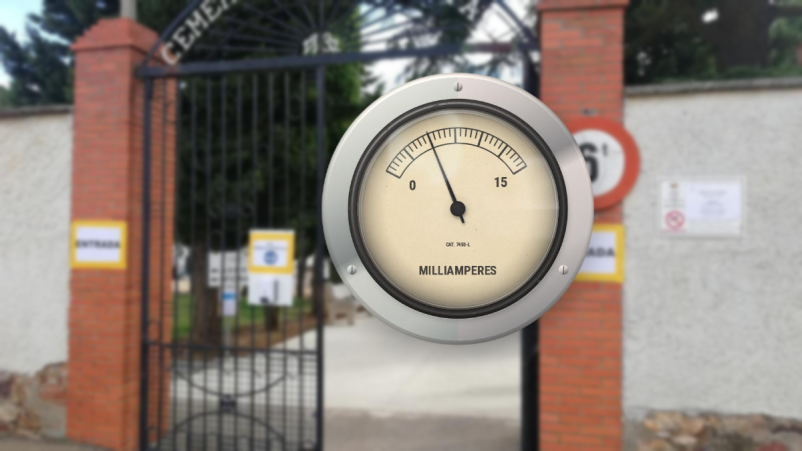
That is **5** mA
